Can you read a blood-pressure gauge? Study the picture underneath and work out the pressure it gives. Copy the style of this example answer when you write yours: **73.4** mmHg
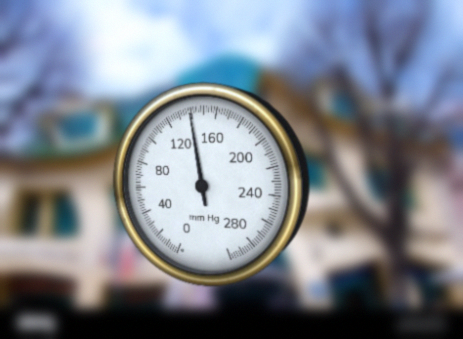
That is **140** mmHg
